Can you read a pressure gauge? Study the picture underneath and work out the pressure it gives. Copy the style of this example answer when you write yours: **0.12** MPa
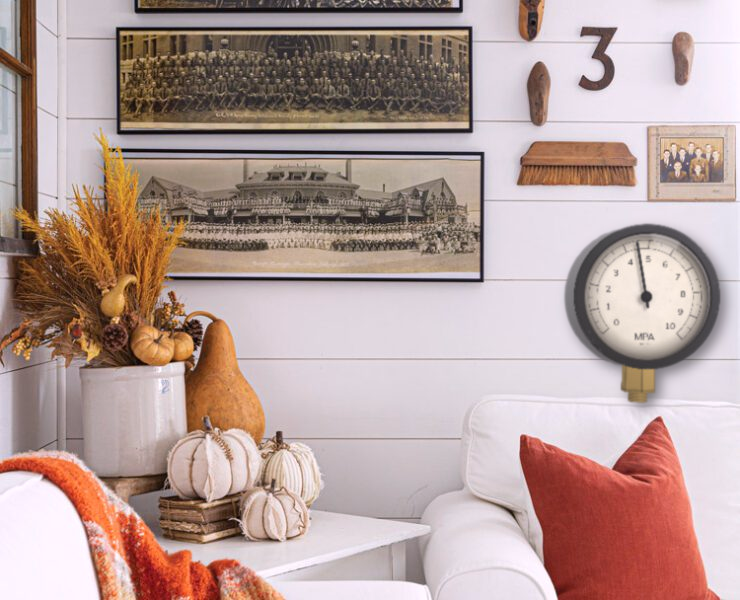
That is **4.5** MPa
